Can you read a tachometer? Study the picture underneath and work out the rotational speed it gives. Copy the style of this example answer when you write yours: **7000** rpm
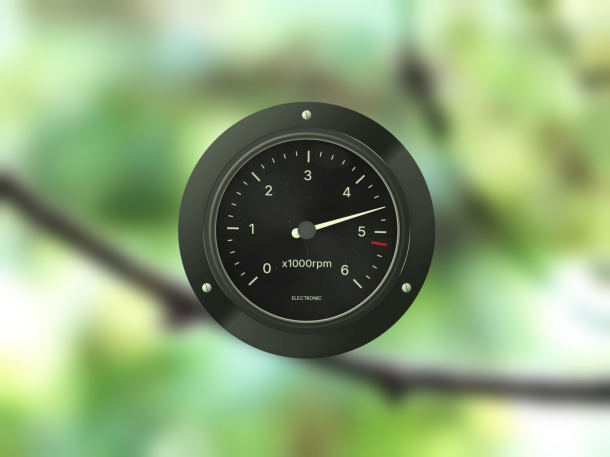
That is **4600** rpm
